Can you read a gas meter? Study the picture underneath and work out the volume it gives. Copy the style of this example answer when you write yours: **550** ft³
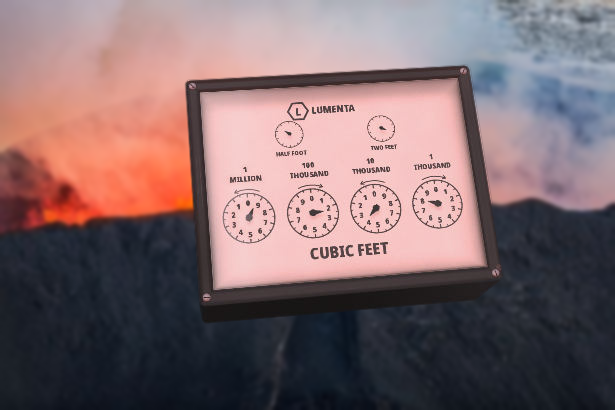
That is **923800** ft³
